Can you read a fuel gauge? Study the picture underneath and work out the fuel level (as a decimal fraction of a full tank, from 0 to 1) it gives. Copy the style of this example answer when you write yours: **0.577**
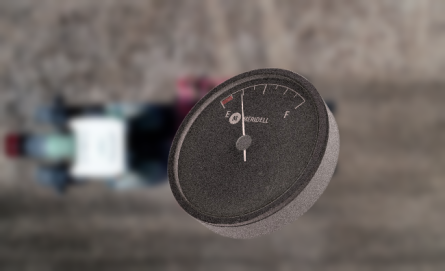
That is **0.25**
